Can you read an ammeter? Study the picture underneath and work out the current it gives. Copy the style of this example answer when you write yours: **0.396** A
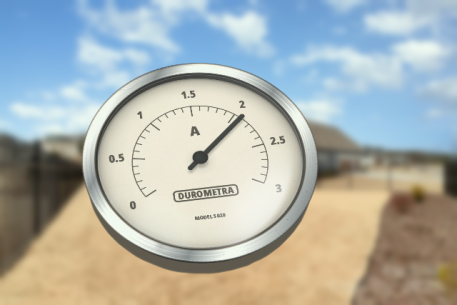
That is **2.1** A
